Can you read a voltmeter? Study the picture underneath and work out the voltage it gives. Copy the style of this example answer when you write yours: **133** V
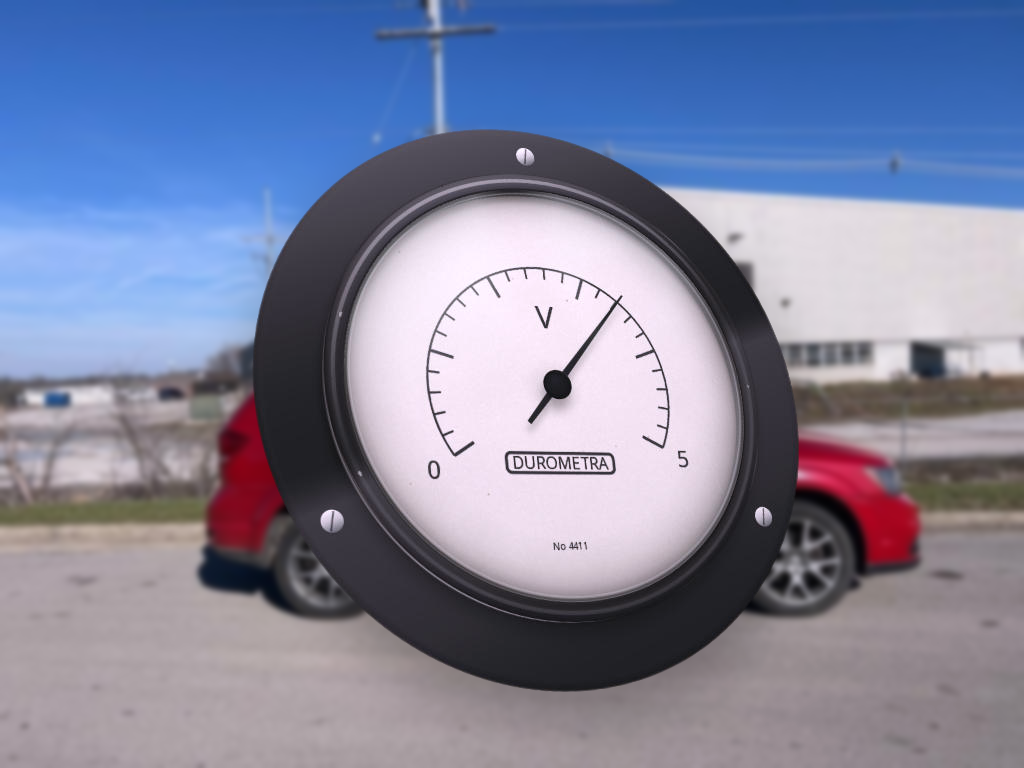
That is **3.4** V
